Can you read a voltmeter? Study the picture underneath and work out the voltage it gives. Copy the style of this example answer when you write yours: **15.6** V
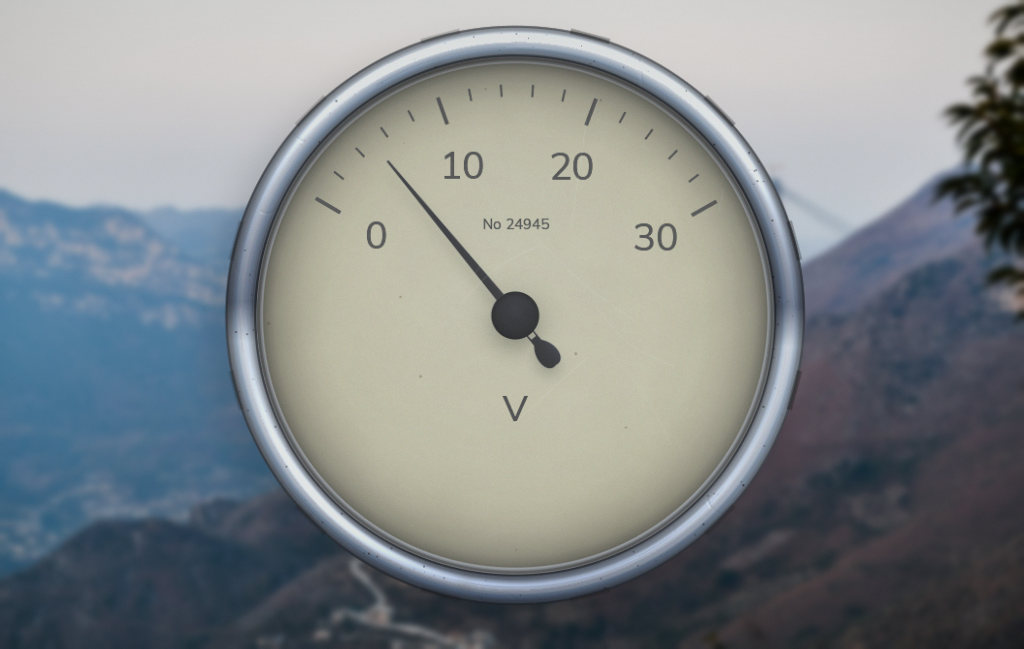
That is **5** V
